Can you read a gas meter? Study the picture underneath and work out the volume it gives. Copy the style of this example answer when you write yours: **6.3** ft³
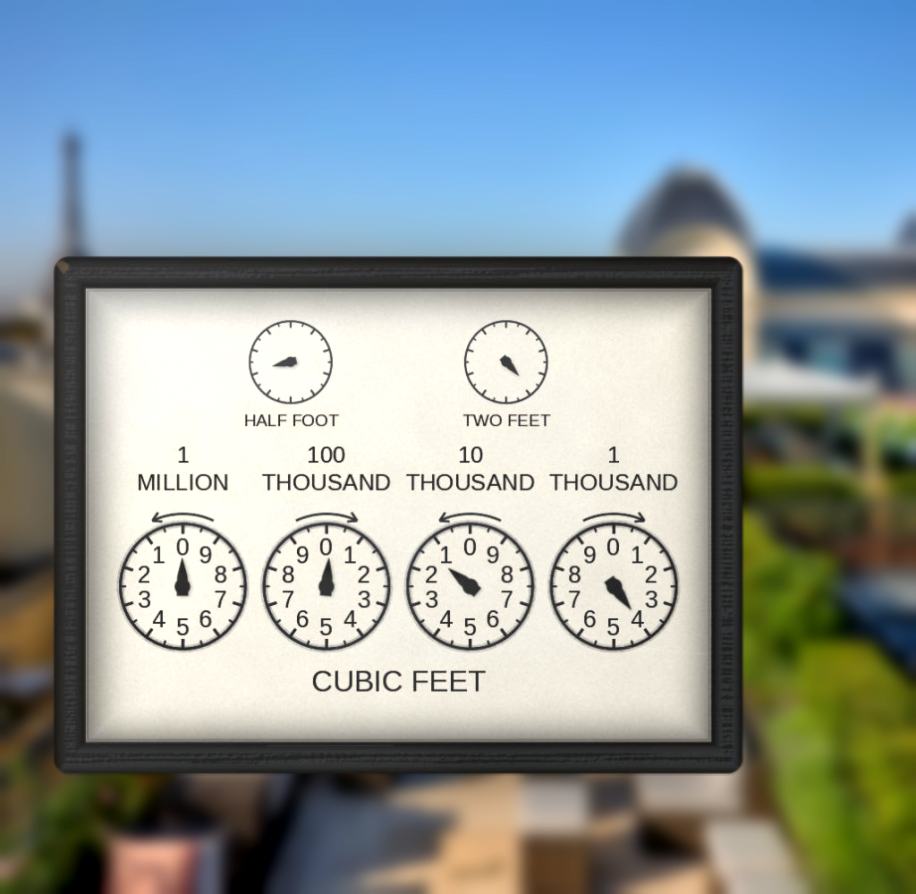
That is **1400** ft³
